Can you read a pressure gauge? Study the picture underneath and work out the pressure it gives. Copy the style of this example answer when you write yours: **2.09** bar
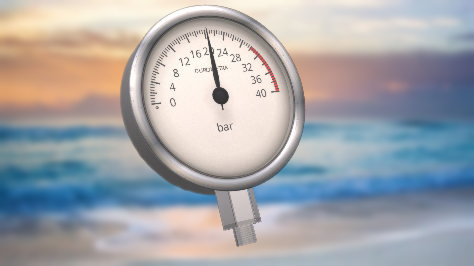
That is **20** bar
